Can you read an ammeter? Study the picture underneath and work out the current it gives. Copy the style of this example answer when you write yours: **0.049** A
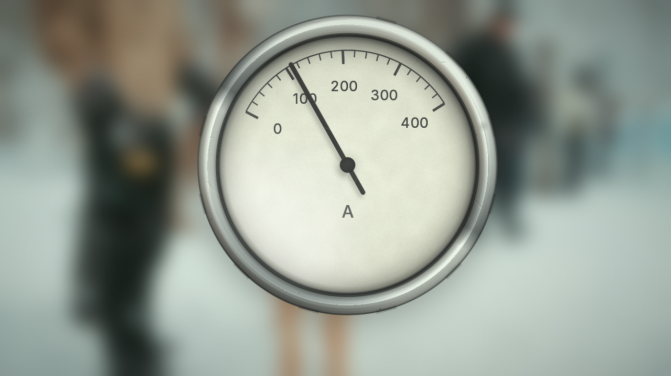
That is **110** A
